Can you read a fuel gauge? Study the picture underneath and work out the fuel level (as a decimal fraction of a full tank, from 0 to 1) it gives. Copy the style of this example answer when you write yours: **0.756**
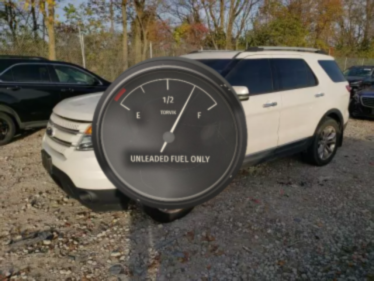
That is **0.75**
